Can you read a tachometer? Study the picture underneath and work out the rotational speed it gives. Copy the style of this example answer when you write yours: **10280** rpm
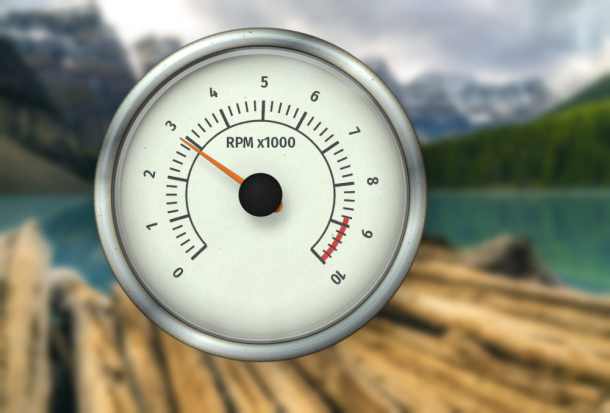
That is **2900** rpm
